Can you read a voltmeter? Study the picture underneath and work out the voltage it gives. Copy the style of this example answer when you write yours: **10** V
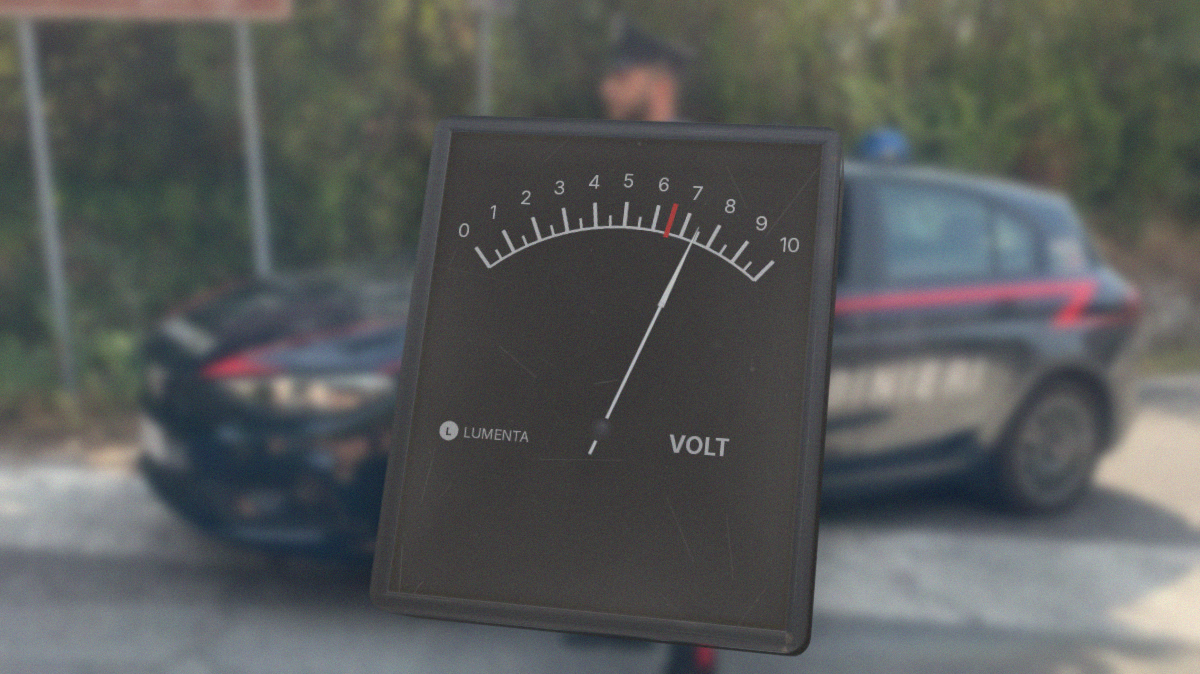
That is **7.5** V
